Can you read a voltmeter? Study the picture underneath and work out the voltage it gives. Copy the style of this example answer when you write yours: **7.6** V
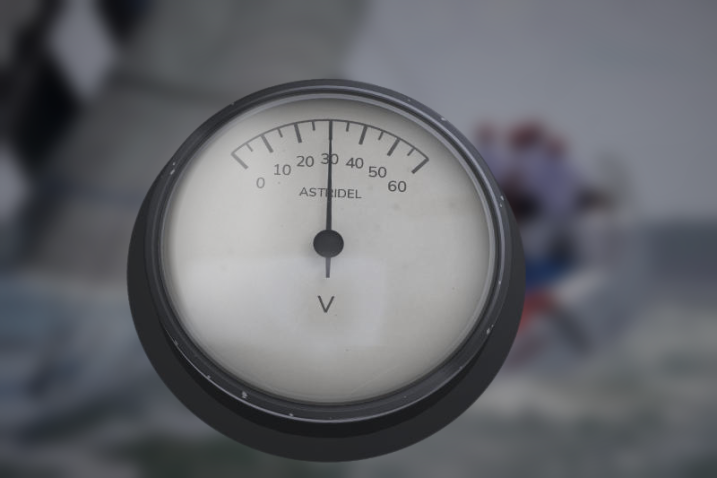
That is **30** V
